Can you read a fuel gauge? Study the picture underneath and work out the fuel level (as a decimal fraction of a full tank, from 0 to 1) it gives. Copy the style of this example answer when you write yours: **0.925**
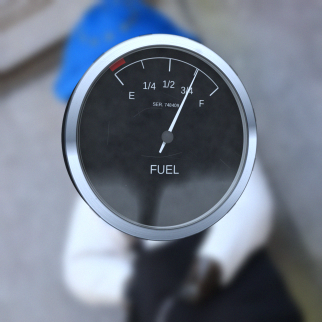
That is **0.75**
